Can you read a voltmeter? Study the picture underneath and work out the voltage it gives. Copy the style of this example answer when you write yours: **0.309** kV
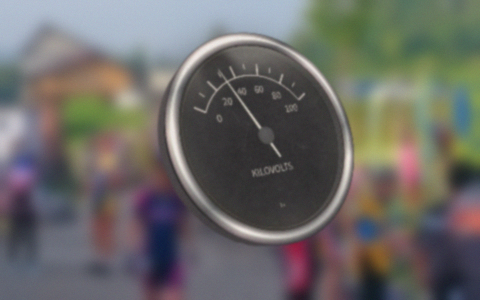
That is **30** kV
